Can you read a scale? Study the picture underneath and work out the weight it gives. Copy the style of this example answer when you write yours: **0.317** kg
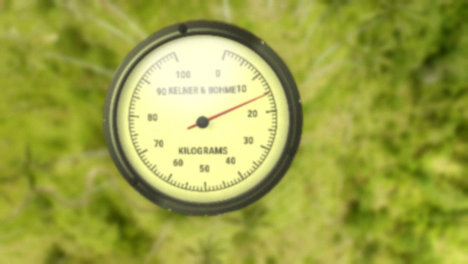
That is **15** kg
